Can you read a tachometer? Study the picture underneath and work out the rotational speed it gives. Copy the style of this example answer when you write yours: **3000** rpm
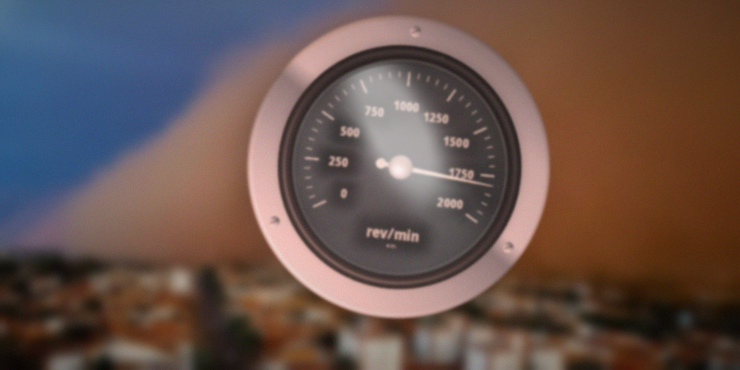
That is **1800** rpm
